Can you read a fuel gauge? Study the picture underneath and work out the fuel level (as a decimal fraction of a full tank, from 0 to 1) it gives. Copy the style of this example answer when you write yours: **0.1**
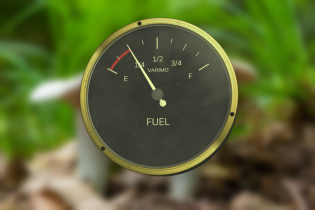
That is **0.25**
